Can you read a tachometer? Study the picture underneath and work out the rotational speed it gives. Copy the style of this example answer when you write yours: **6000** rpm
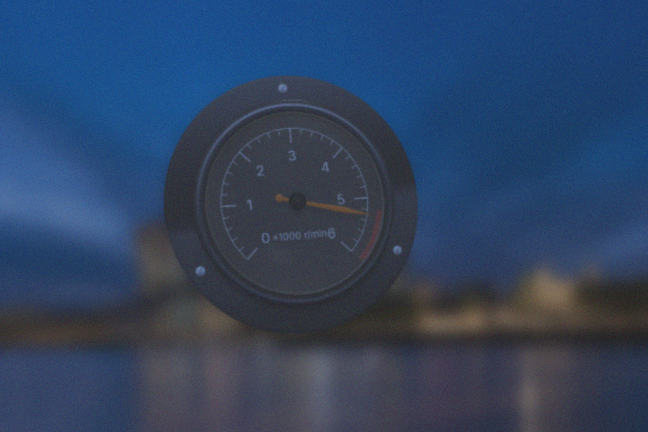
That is **5300** rpm
